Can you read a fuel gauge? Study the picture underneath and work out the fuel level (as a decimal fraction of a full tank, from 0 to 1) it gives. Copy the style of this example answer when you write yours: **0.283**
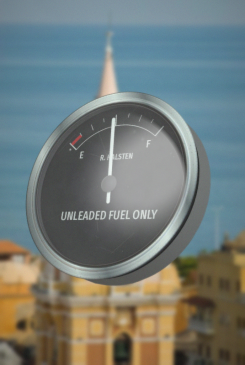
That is **0.5**
